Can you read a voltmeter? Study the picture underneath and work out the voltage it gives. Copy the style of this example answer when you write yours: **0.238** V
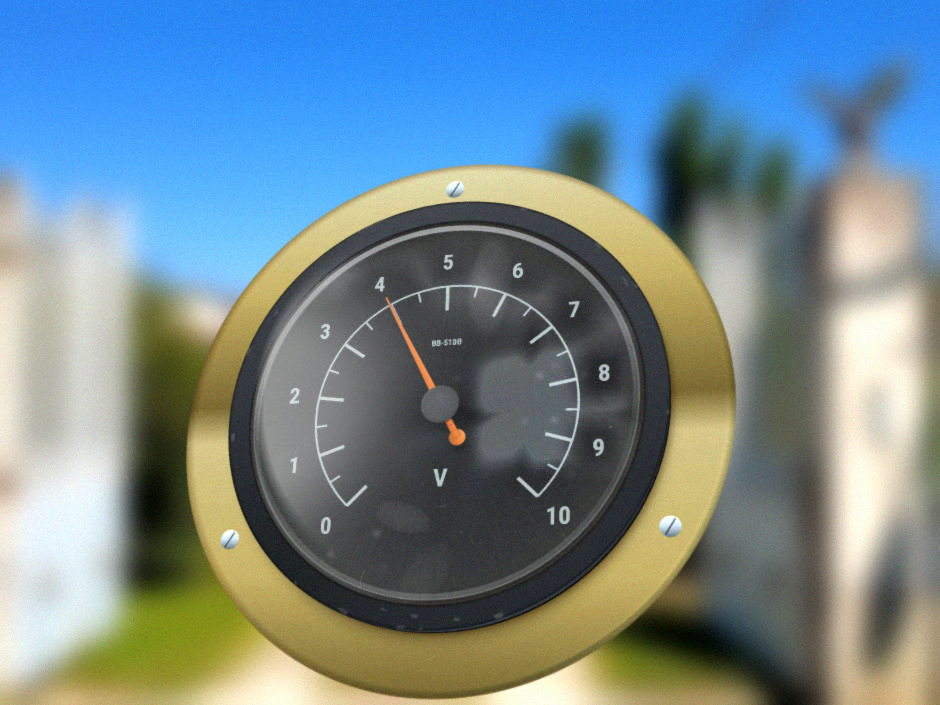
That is **4** V
